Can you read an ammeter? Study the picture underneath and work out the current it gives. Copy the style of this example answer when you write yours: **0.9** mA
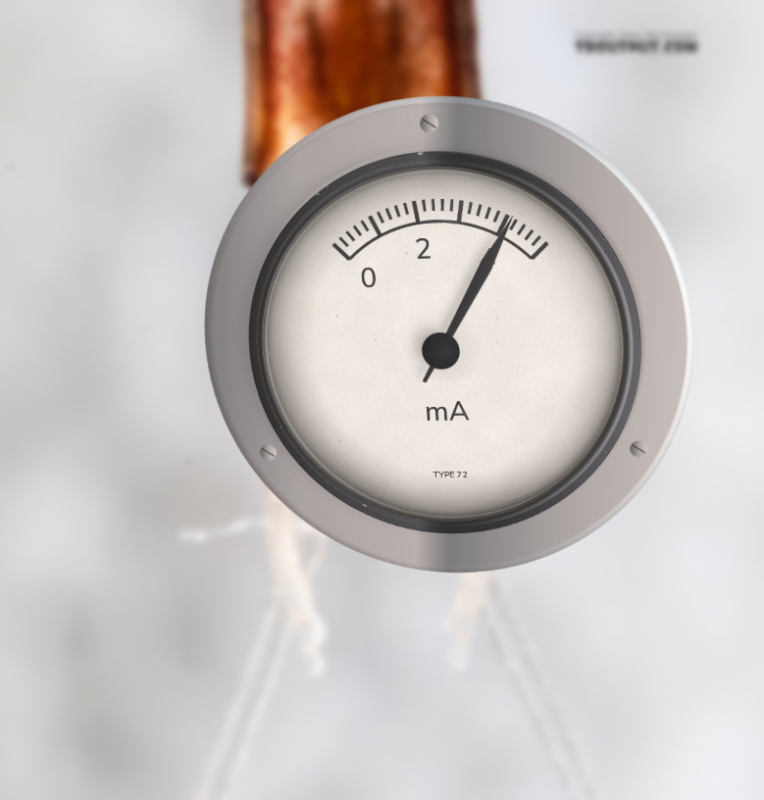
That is **4.1** mA
